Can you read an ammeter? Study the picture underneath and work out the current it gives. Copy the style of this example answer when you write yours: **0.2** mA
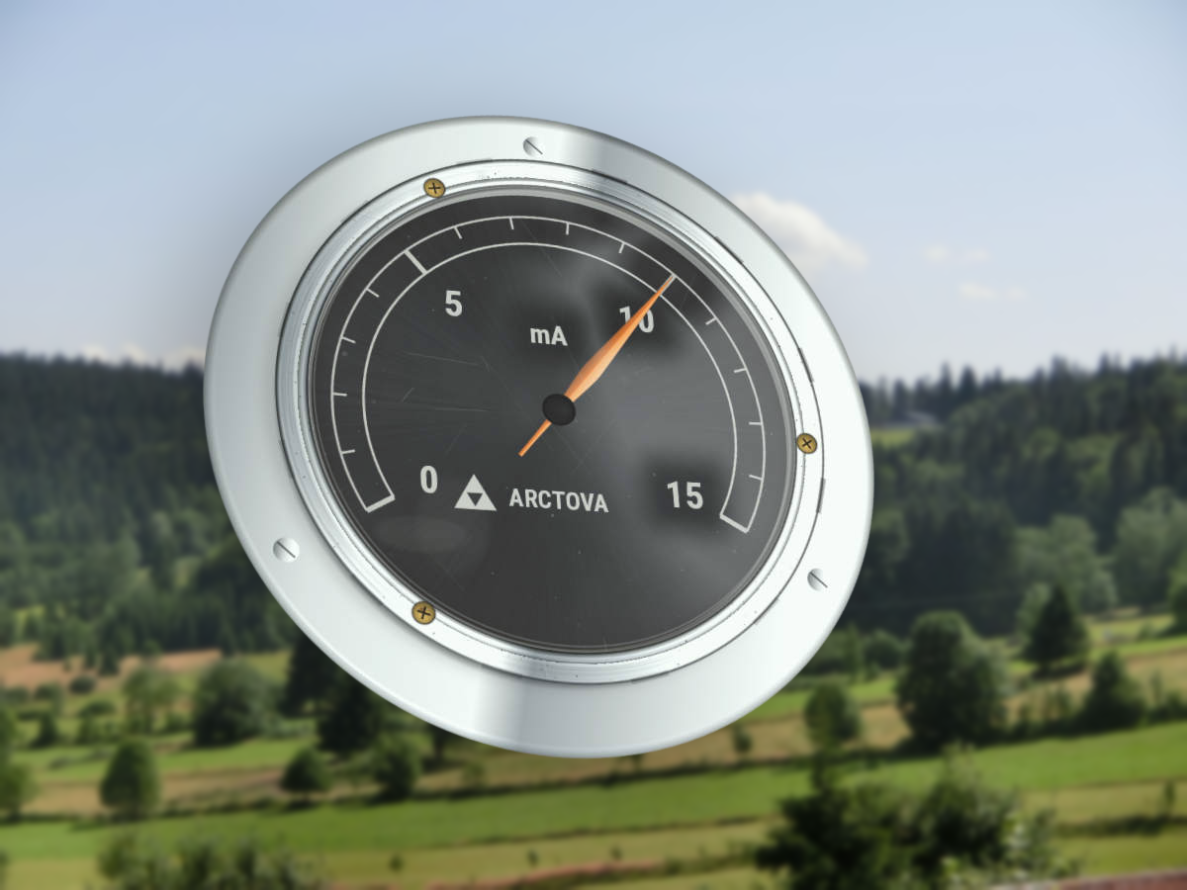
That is **10** mA
